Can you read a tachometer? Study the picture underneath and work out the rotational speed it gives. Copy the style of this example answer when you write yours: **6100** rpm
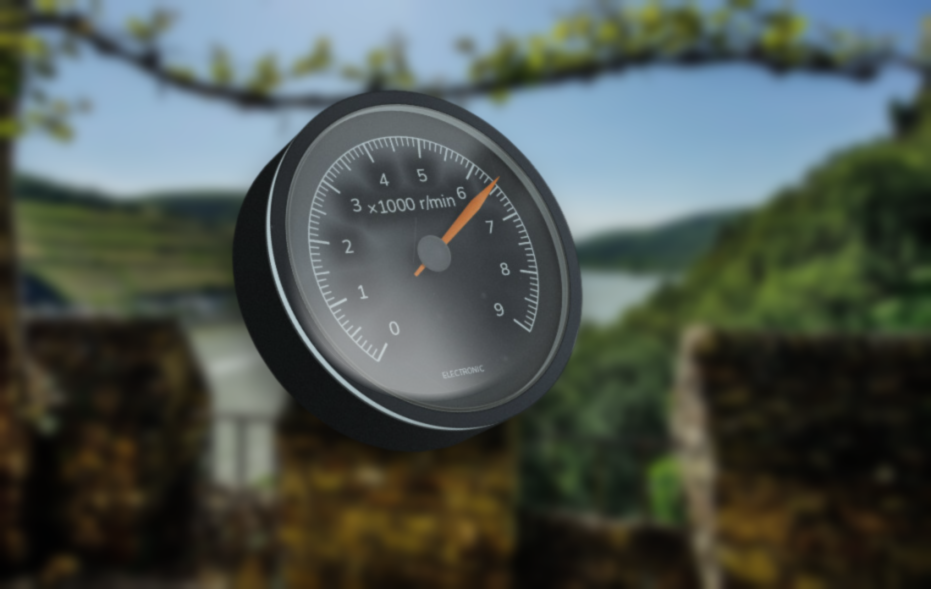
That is **6400** rpm
